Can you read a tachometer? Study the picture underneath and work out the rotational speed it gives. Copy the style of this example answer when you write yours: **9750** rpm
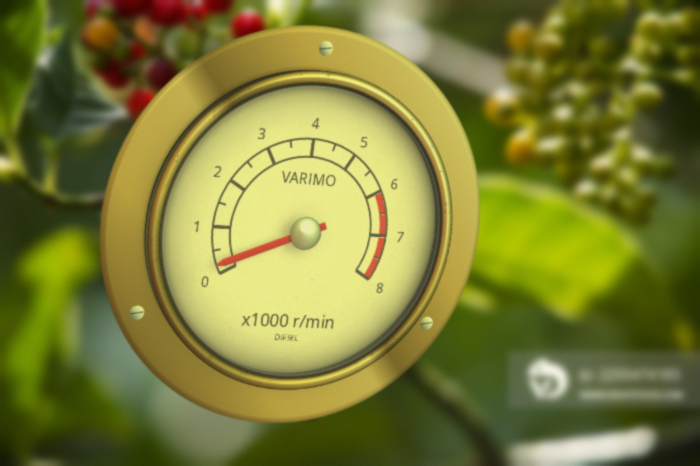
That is **250** rpm
